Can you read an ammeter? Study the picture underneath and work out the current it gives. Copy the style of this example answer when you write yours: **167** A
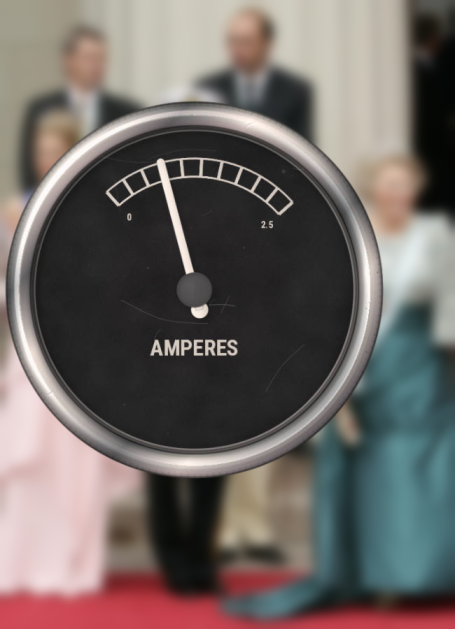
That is **0.75** A
